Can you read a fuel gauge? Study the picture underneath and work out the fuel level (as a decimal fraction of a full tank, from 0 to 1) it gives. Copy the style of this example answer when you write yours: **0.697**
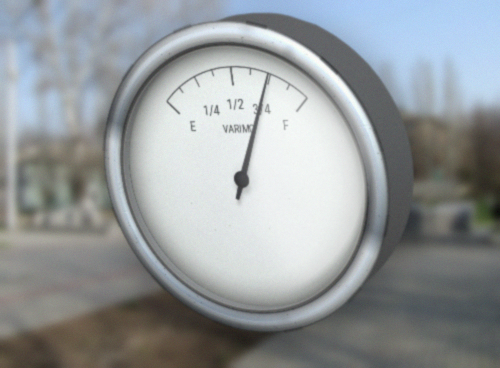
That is **0.75**
